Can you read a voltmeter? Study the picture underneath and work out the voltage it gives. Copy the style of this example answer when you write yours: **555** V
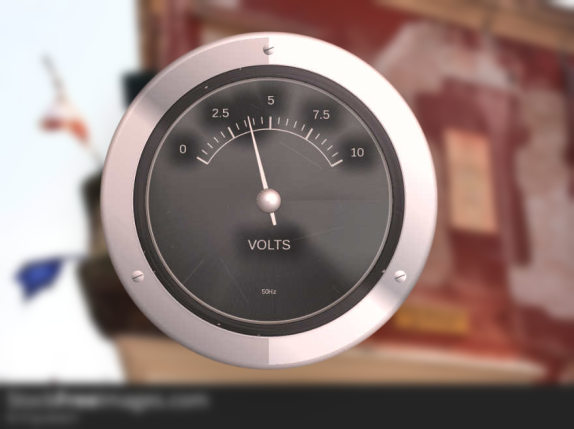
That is **3.75** V
